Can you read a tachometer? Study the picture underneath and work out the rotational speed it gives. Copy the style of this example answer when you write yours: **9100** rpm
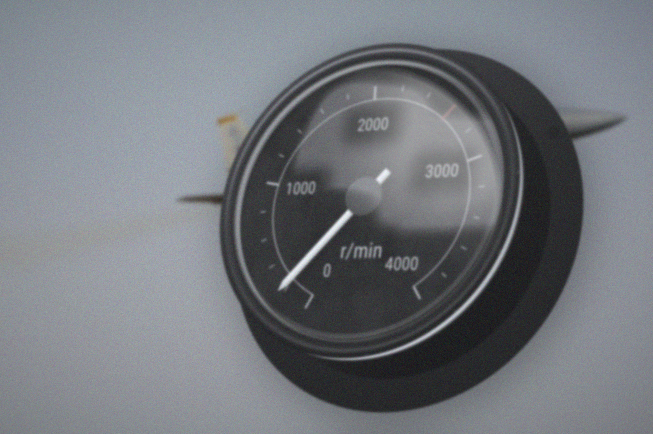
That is **200** rpm
